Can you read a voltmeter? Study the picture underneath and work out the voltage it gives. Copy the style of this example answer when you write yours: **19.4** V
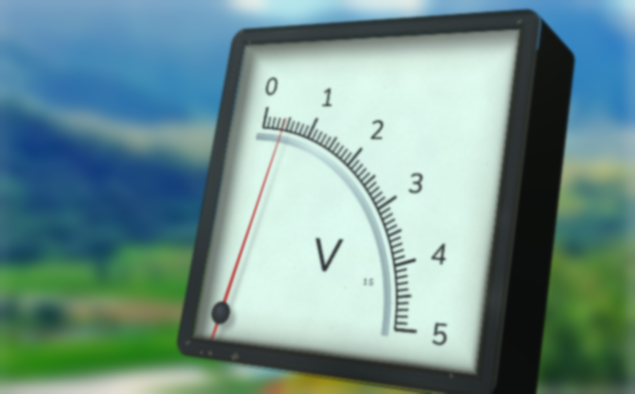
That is **0.5** V
